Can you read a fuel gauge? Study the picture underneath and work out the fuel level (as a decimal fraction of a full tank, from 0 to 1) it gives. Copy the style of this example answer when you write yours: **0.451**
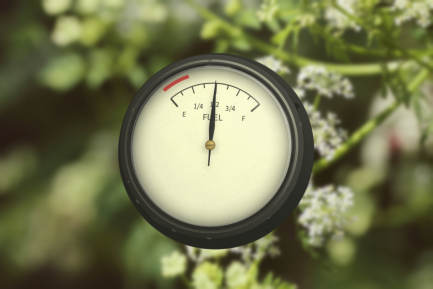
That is **0.5**
